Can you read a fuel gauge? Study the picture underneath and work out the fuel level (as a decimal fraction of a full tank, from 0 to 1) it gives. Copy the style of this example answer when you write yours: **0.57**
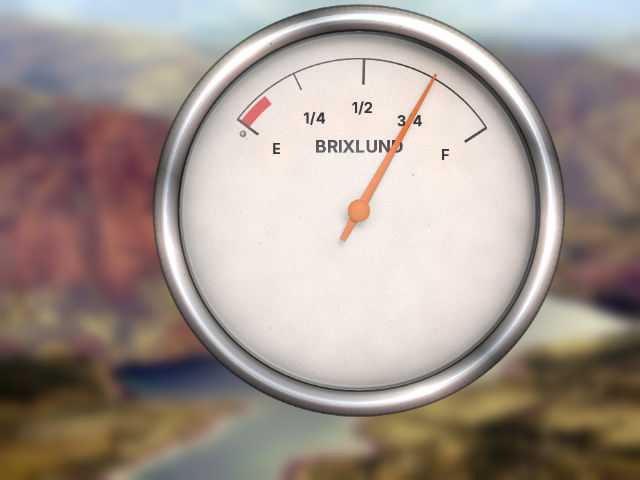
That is **0.75**
